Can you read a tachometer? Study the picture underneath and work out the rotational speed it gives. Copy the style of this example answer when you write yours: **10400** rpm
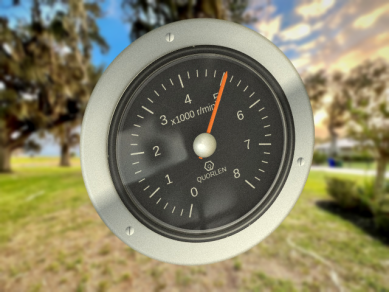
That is **5000** rpm
